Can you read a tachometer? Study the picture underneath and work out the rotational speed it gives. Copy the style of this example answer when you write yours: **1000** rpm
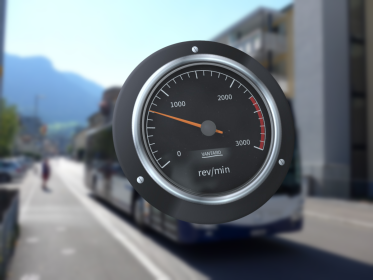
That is **700** rpm
